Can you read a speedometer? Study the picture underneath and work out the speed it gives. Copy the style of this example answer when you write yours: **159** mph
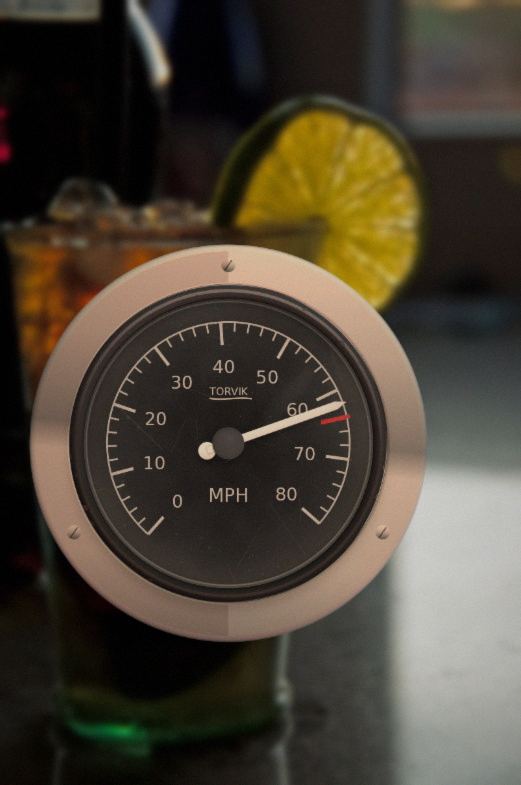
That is **62** mph
